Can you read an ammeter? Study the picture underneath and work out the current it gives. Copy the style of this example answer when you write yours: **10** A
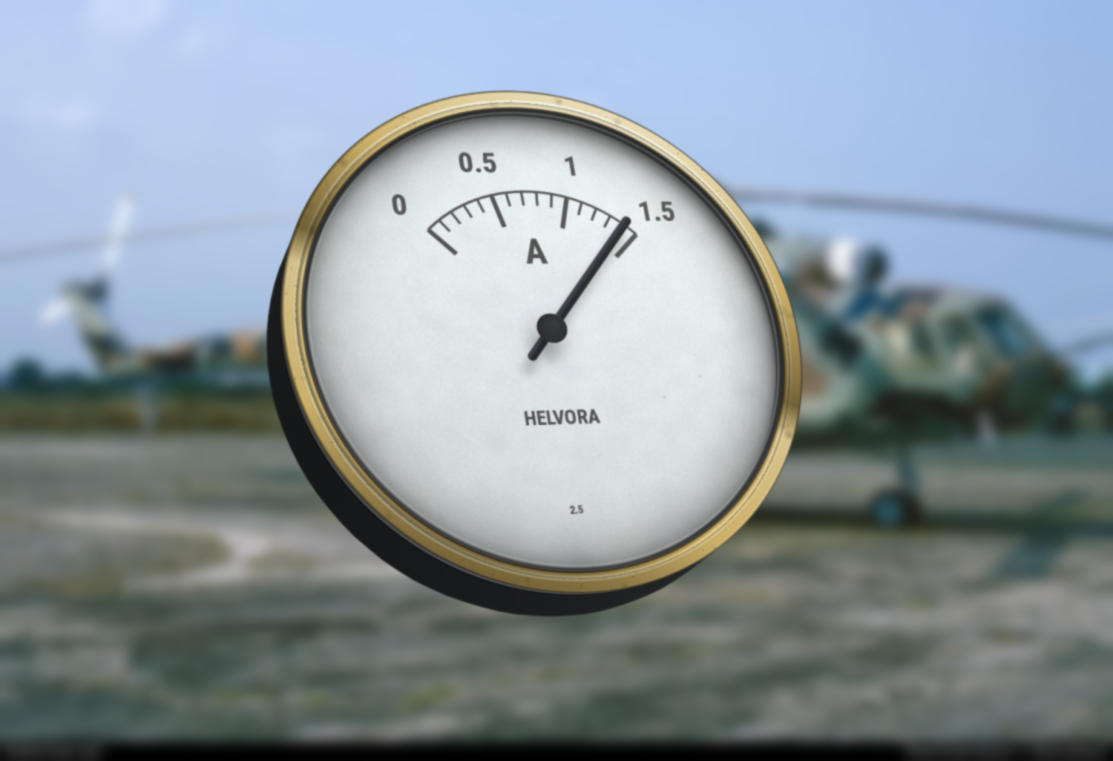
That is **1.4** A
